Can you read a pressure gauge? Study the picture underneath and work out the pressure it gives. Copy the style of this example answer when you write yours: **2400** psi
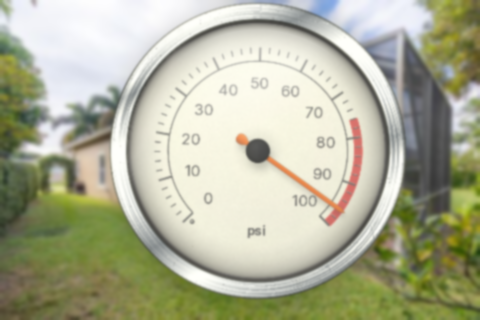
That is **96** psi
